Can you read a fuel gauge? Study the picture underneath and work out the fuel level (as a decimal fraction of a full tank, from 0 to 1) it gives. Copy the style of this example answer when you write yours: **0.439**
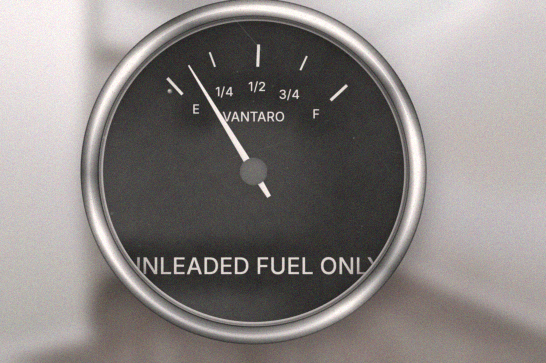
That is **0.125**
